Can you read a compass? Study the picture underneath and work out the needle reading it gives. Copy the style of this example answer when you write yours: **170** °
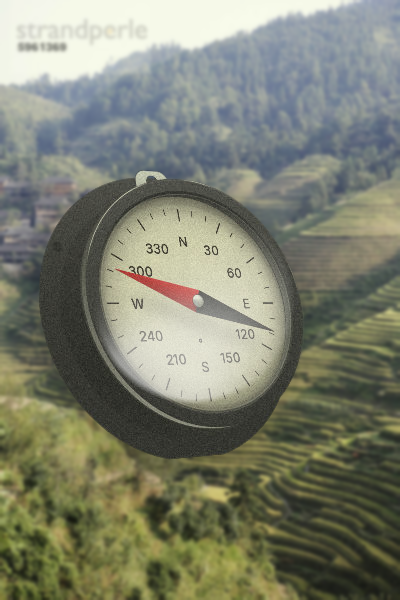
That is **290** °
